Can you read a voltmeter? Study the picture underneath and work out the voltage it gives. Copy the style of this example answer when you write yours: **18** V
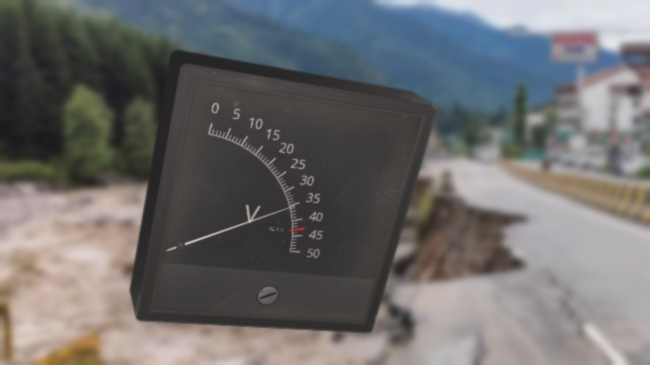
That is **35** V
